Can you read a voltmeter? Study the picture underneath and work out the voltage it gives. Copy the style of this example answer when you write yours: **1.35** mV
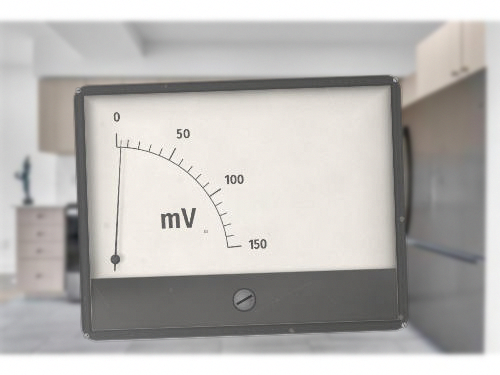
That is **5** mV
